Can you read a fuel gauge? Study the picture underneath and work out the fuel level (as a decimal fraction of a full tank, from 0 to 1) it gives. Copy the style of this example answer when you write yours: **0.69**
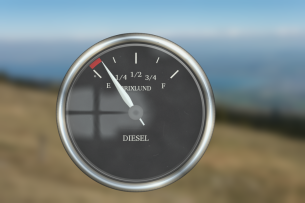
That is **0.125**
